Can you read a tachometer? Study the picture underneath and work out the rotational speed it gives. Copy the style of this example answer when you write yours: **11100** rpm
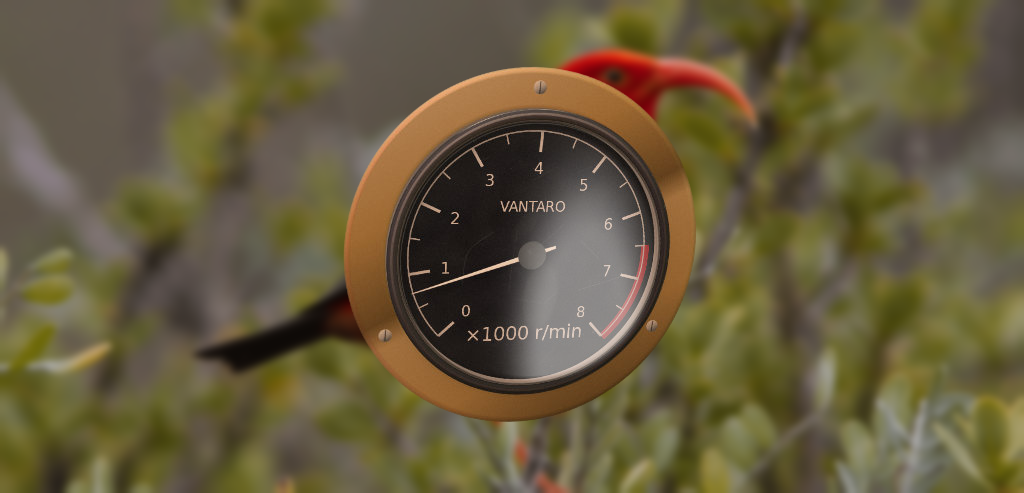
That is **750** rpm
